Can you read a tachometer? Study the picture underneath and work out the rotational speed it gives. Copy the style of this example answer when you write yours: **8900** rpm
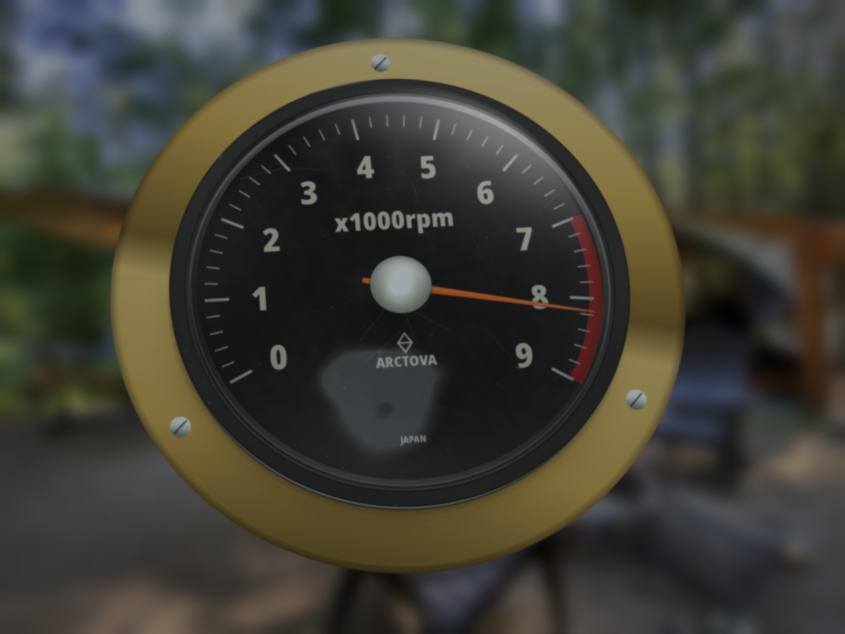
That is **8200** rpm
